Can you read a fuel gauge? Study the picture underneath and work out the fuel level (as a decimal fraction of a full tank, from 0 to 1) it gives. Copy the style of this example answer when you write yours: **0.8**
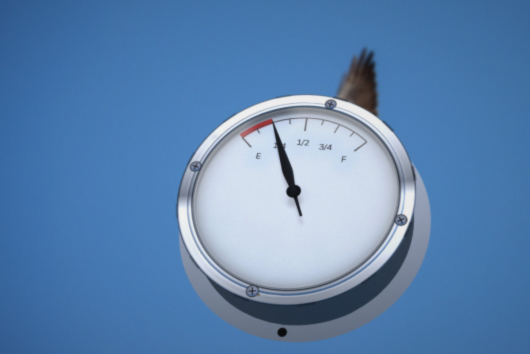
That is **0.25**
